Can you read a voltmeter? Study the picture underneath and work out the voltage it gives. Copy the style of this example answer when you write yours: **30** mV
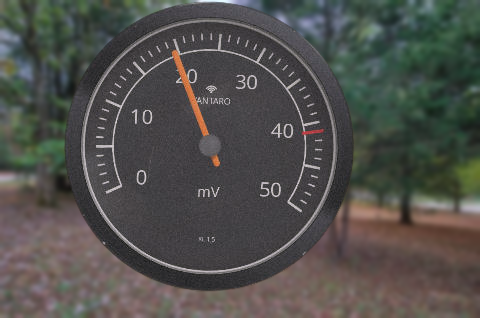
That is **19.5** mV
